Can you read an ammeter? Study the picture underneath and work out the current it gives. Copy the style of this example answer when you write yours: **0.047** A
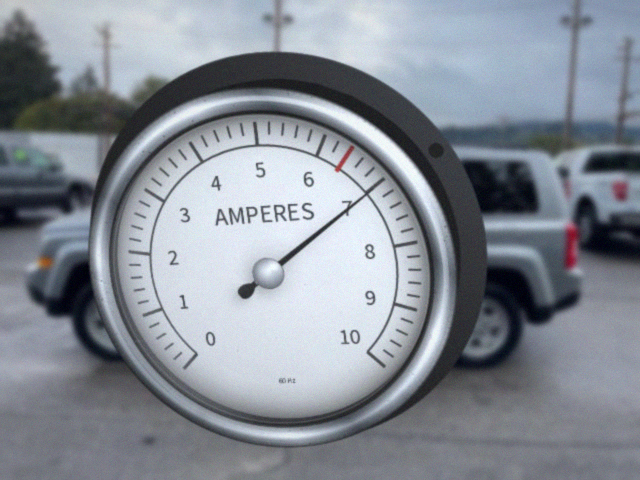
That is **7** A
